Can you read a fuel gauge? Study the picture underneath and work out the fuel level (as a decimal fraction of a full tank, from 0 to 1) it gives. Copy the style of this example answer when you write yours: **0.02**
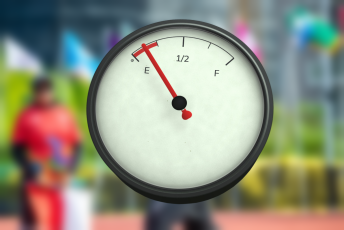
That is **0.125**
